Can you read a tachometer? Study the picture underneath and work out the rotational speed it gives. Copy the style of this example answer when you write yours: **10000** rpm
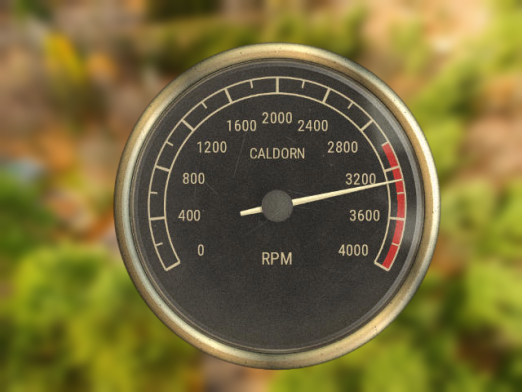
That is **3300** rpm
